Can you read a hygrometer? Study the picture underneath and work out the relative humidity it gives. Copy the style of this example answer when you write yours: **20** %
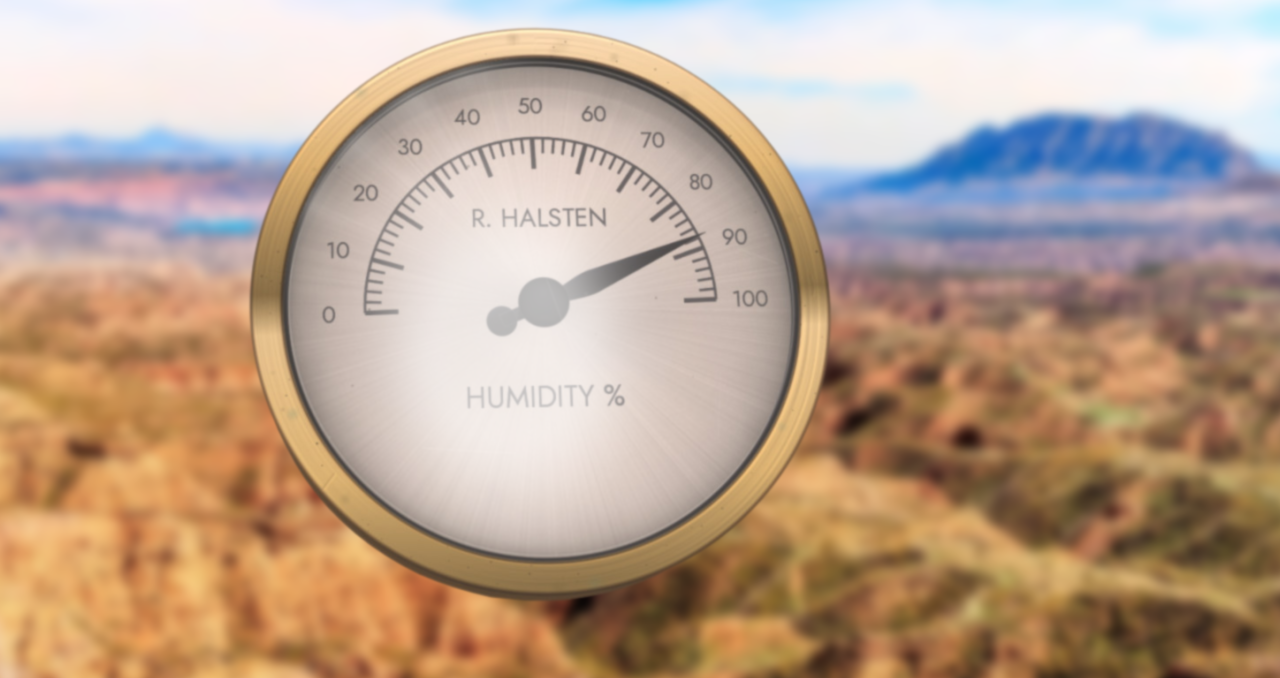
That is **88** %
